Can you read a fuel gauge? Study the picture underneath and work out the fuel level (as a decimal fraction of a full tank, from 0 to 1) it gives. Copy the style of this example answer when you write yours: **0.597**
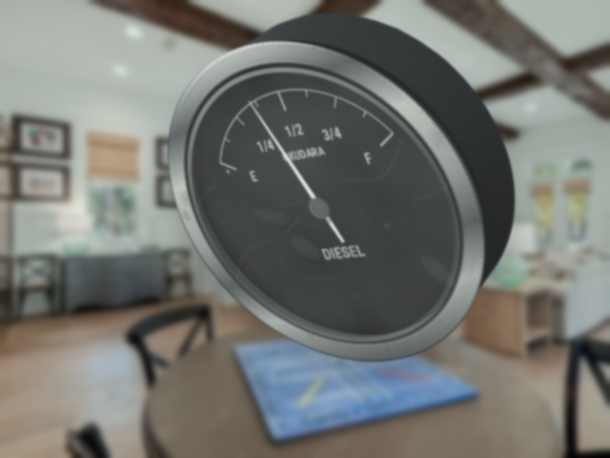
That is **0.375**
